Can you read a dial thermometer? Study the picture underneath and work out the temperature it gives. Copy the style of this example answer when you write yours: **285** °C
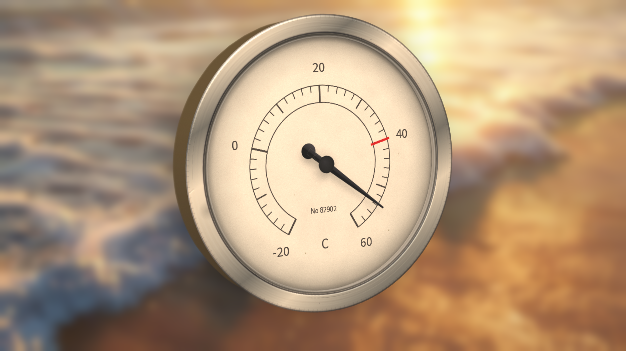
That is **54** °C
